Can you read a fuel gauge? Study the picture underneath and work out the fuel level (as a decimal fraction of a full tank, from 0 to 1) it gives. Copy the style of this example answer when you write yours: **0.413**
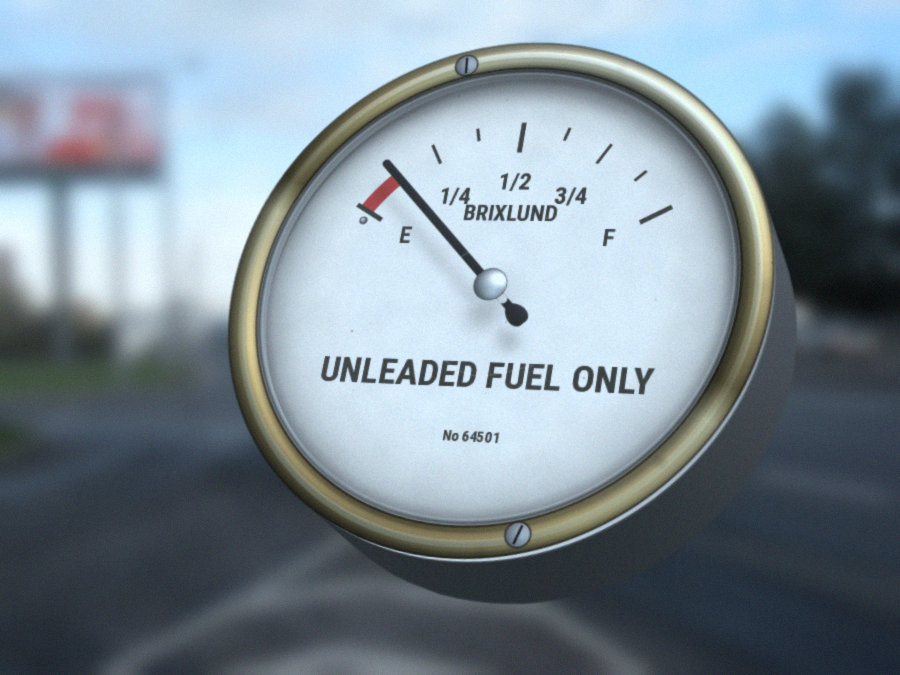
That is **0.125**
